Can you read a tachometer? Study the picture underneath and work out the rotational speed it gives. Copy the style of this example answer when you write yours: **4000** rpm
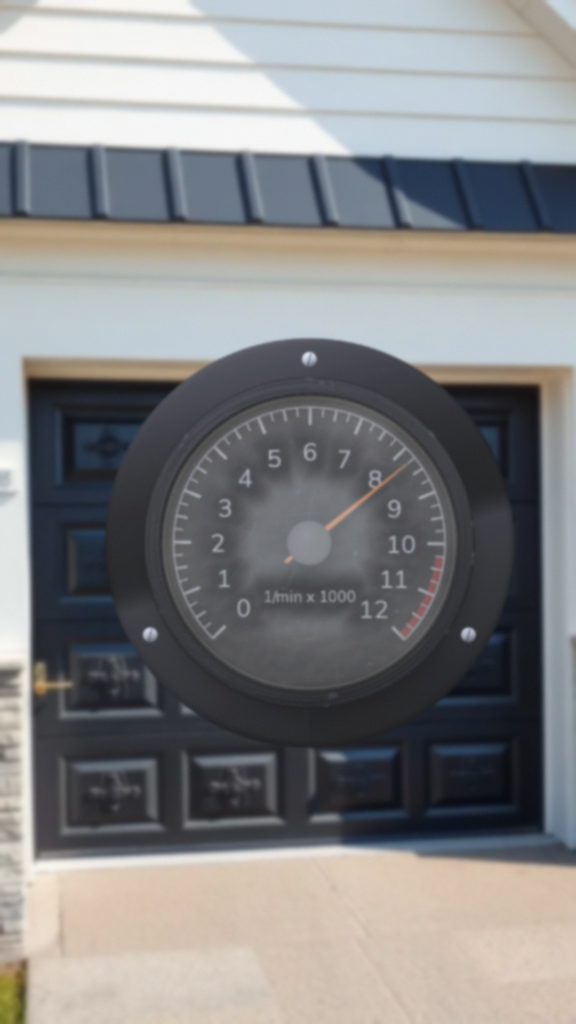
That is **8250** rpm
